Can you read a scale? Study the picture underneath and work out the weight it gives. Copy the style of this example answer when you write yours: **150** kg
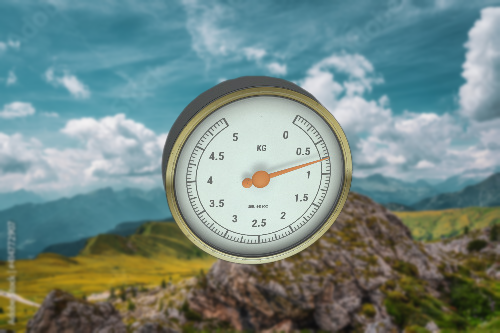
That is **0.75** kg
